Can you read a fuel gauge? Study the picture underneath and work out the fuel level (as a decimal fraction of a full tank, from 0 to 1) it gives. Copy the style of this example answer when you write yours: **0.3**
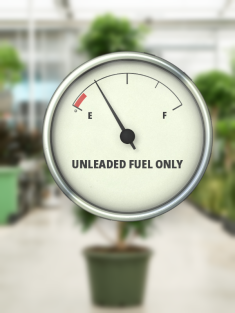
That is **0.25**
